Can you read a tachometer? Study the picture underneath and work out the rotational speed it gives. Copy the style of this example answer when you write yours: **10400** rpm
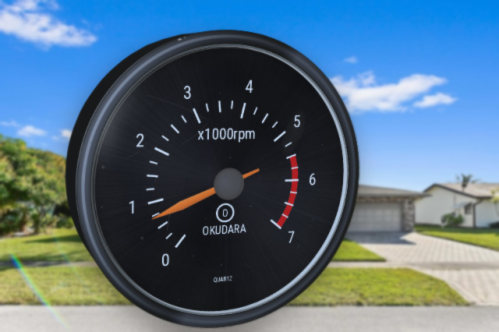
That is **750** rpm
